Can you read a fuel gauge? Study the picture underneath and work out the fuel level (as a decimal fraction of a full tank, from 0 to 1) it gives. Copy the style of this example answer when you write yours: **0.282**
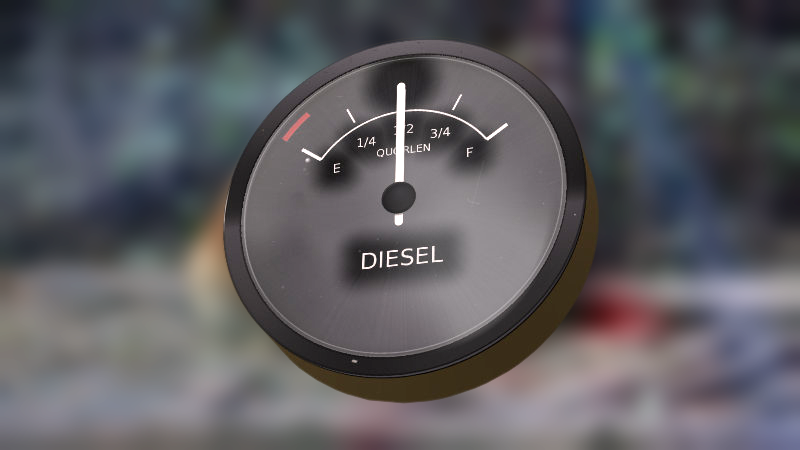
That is **0.5**
